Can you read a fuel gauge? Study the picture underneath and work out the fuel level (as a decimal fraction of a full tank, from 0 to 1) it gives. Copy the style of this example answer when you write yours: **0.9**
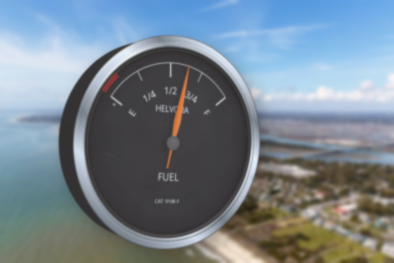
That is **0.625**
